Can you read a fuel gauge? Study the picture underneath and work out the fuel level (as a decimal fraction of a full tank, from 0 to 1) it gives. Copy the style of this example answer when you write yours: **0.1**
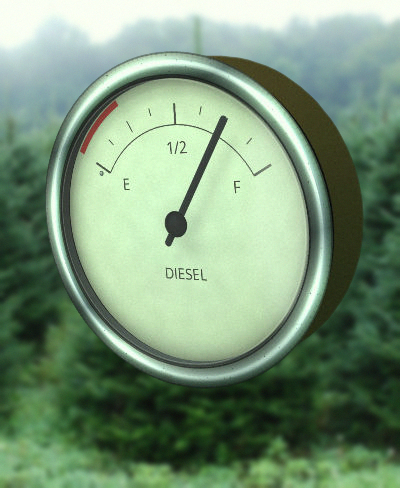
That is **0.75**
